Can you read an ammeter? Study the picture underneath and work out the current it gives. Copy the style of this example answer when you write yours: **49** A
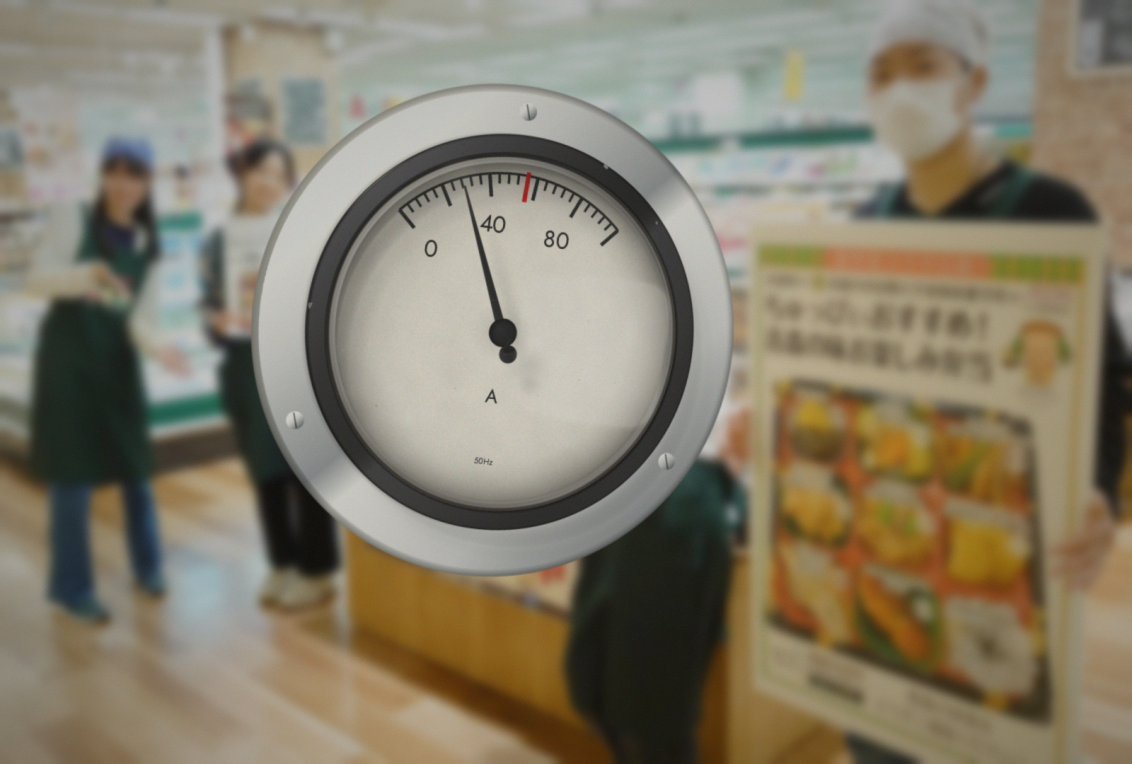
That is **28** A
